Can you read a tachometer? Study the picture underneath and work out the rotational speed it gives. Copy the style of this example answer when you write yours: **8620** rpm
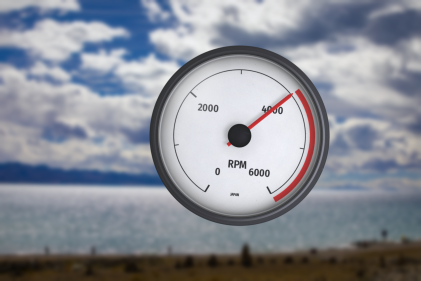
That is **4000** rpm
